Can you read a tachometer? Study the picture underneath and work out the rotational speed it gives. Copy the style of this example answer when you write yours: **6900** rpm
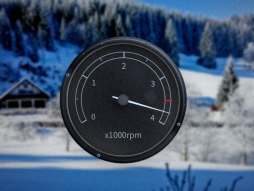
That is **3750** rpm
